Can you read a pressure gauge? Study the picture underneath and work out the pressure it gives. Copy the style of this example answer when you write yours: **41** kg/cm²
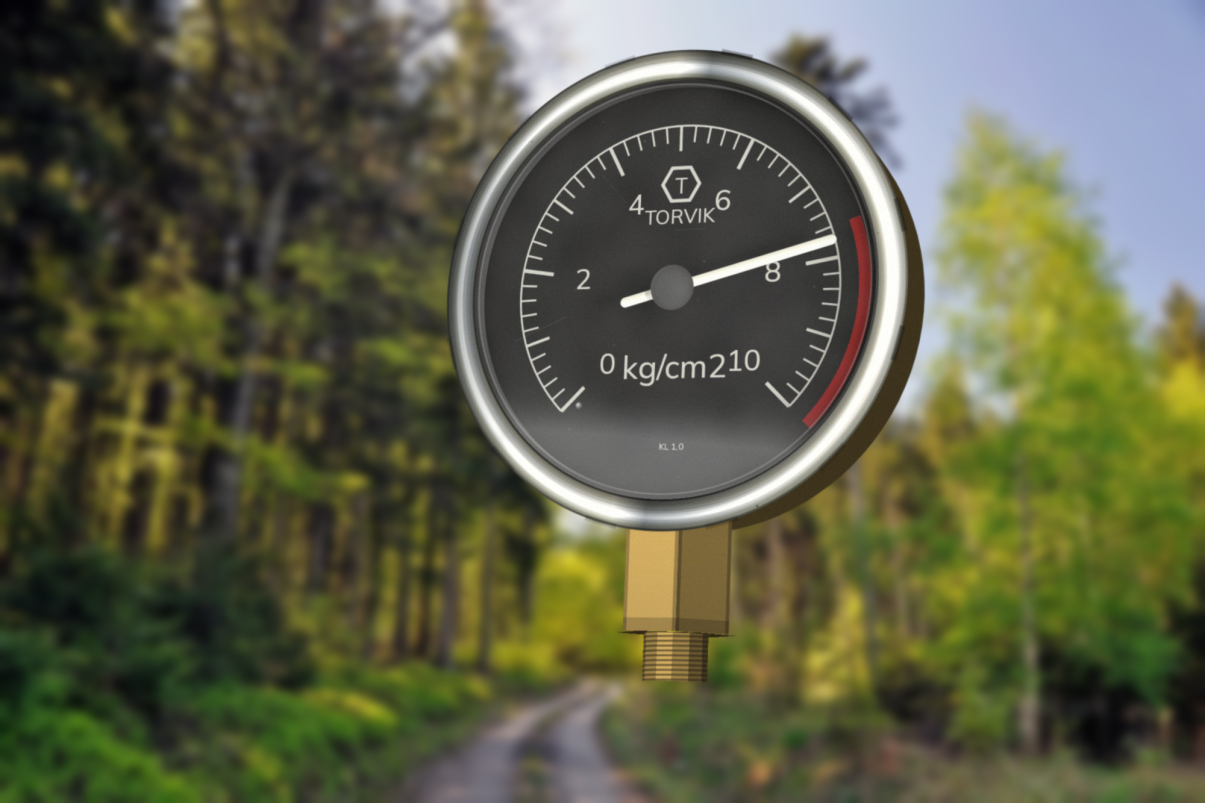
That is **7.8** kg/cm²
